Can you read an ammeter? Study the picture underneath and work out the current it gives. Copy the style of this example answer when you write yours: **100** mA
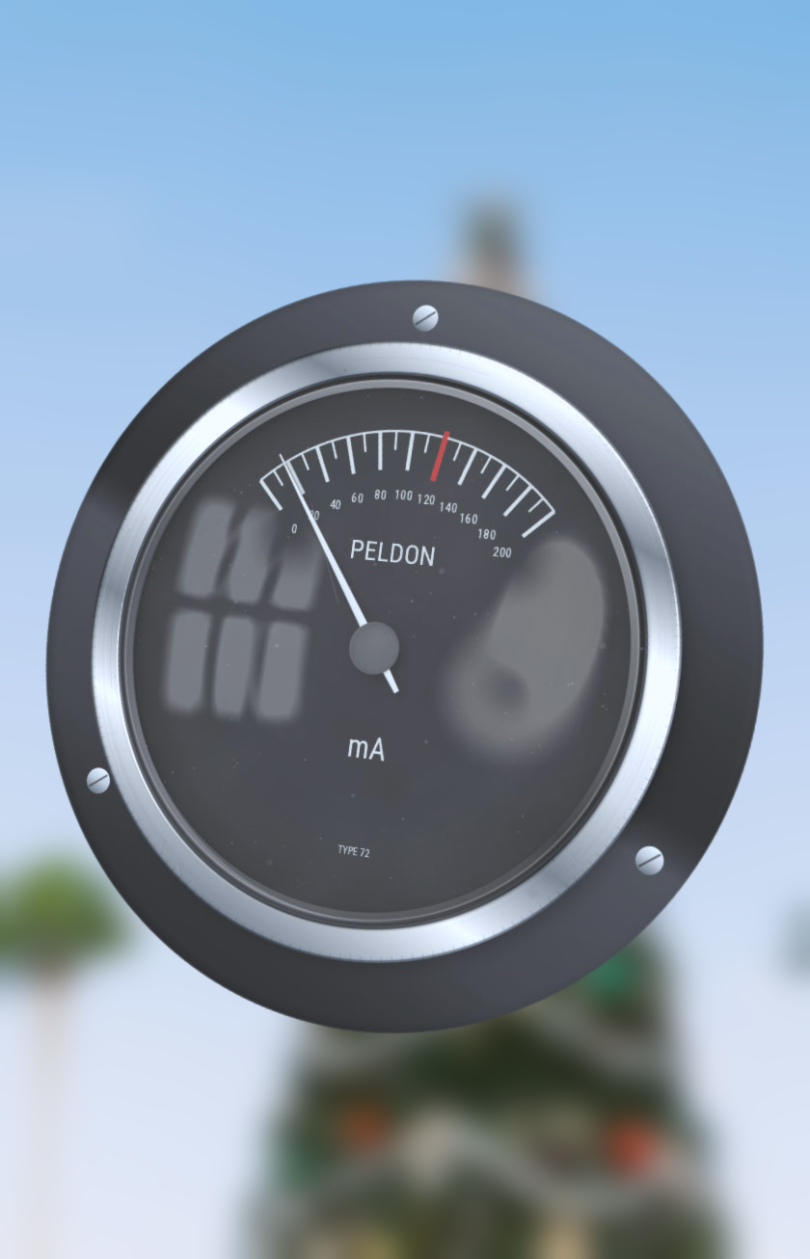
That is **20** mA
